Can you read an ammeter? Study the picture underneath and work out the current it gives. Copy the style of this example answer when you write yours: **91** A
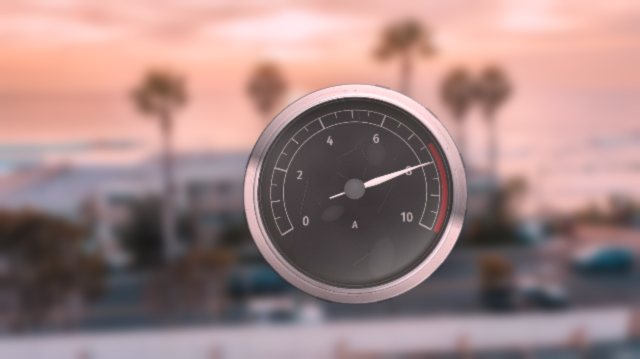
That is **8** A
